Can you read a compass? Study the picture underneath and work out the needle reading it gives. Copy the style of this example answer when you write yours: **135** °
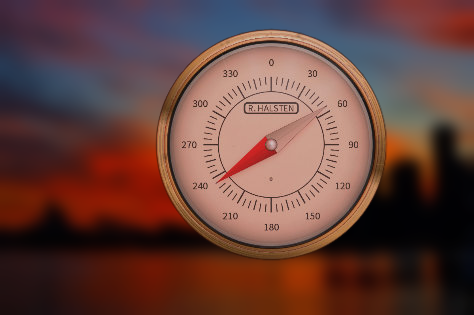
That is **235** °
